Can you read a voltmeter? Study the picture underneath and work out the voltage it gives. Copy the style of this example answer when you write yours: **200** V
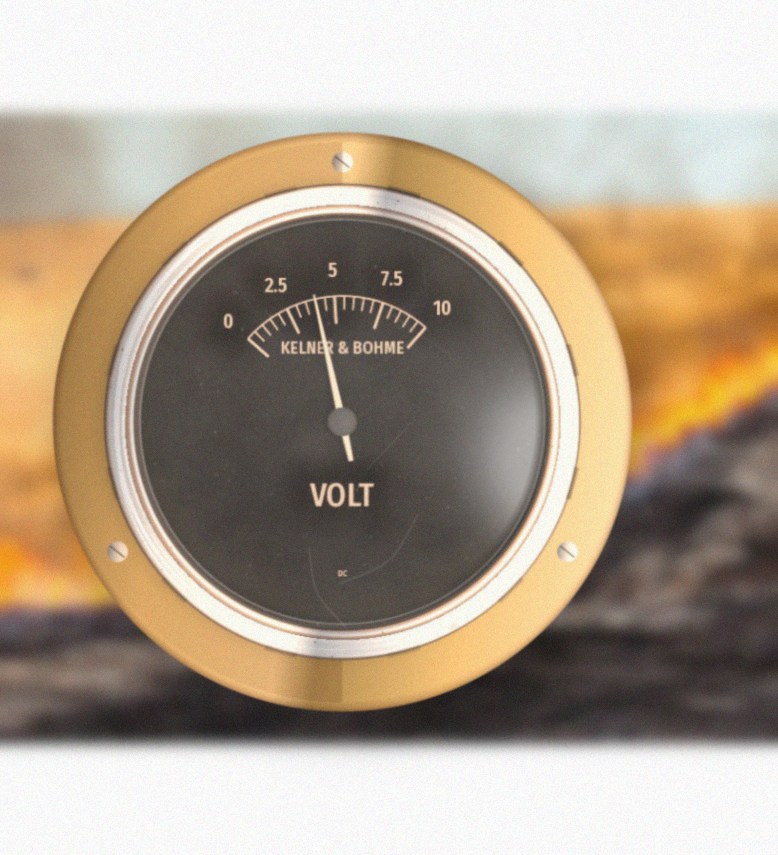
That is **4** V
